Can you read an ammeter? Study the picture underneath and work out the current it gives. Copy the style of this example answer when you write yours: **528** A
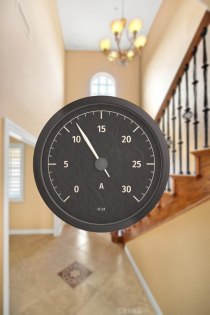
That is **11.5** A
